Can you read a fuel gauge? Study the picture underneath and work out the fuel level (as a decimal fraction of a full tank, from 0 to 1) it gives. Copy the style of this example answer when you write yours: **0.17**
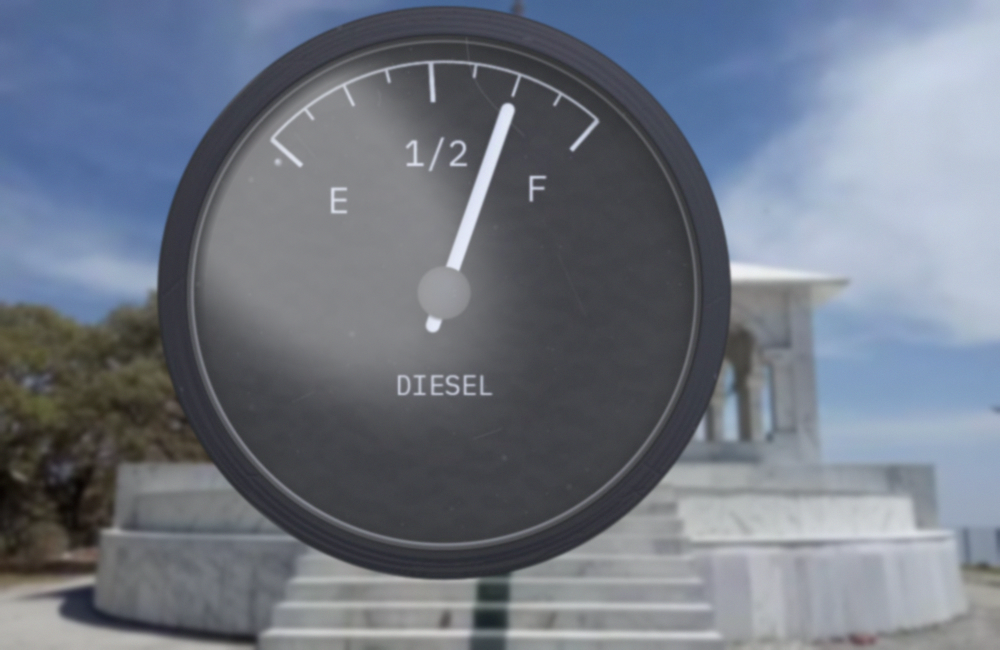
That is **0.75**
